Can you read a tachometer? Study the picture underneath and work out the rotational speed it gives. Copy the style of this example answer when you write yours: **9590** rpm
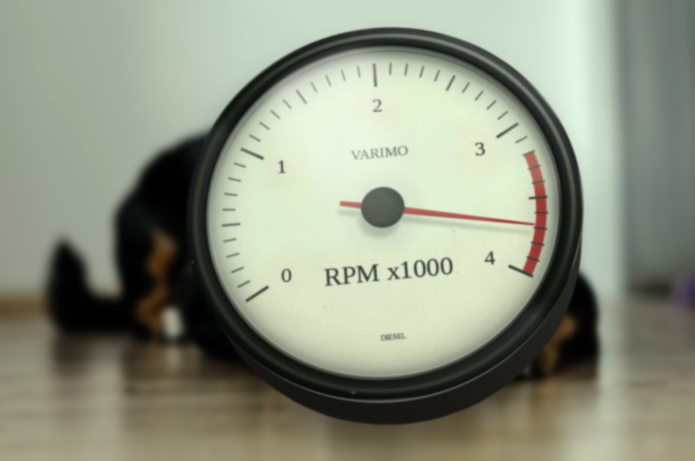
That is **3700** rpm
